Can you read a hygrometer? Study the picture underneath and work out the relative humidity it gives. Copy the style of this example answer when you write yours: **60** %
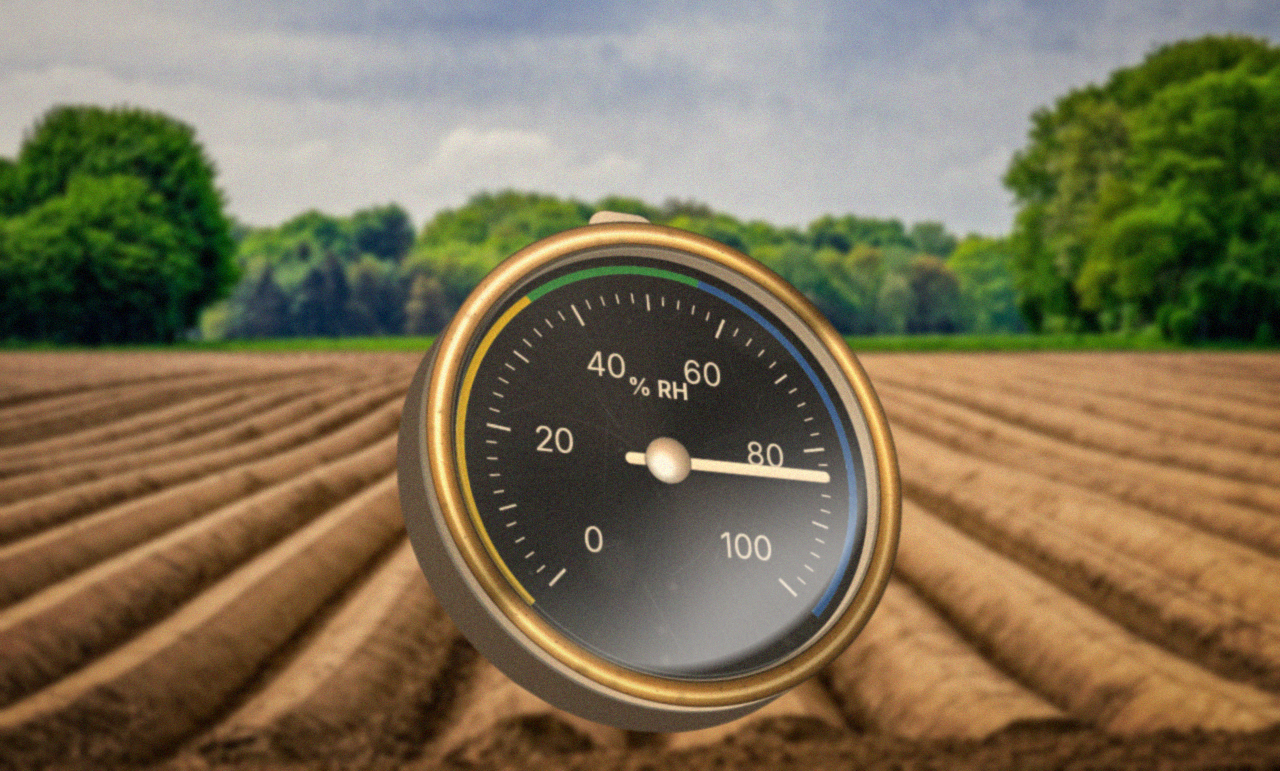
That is **84** %
